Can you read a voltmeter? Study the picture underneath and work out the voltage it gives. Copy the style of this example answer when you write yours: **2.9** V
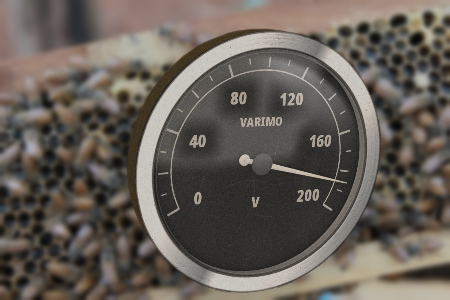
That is **185** V
